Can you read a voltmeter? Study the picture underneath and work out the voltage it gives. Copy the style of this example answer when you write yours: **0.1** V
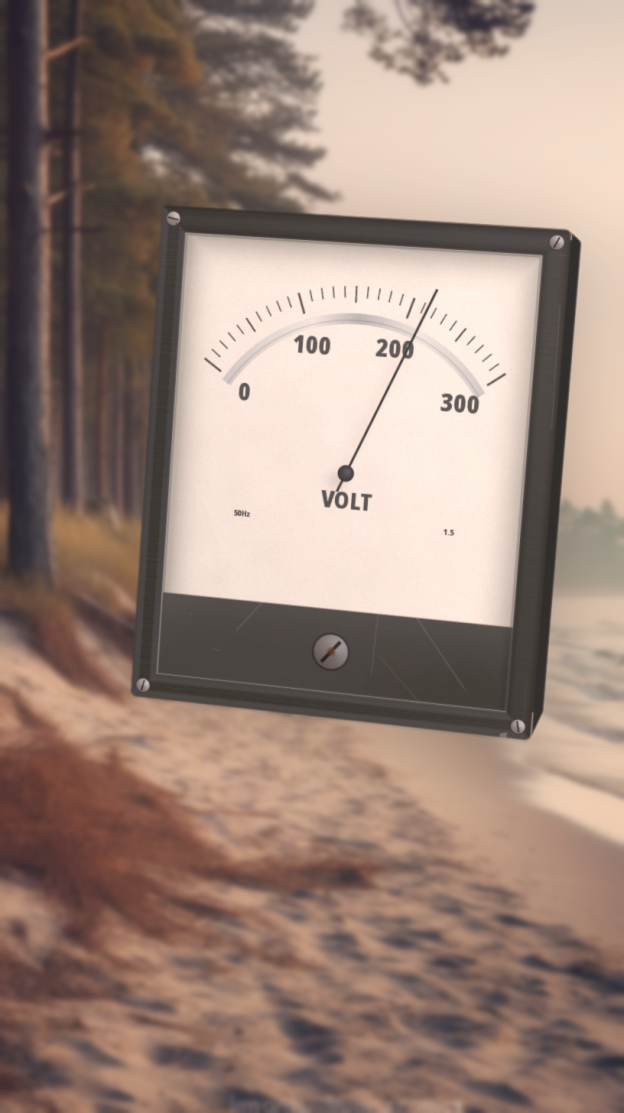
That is **215** V
